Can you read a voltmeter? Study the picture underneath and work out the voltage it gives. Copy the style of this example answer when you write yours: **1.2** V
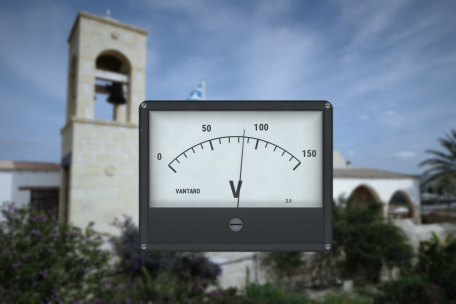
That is **85** V
